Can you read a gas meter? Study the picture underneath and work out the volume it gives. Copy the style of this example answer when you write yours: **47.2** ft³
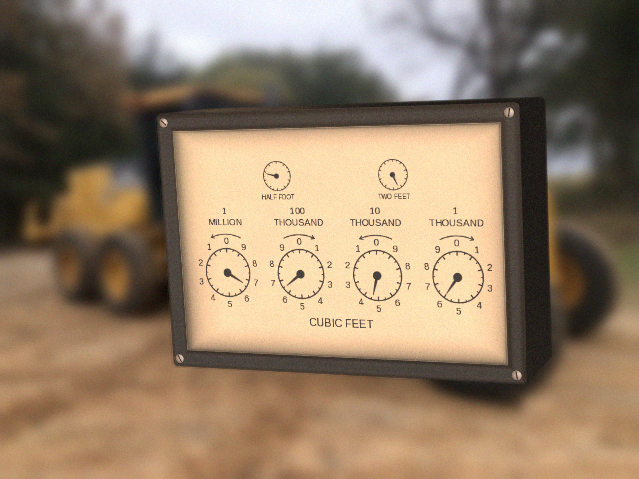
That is **664600** ft³
